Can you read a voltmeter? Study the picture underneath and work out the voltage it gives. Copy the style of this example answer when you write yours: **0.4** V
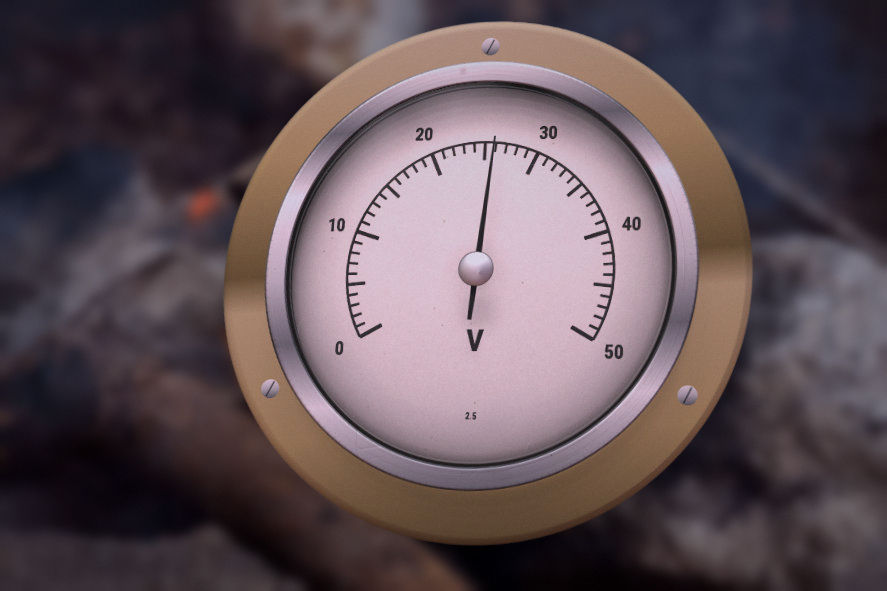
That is **26** V
